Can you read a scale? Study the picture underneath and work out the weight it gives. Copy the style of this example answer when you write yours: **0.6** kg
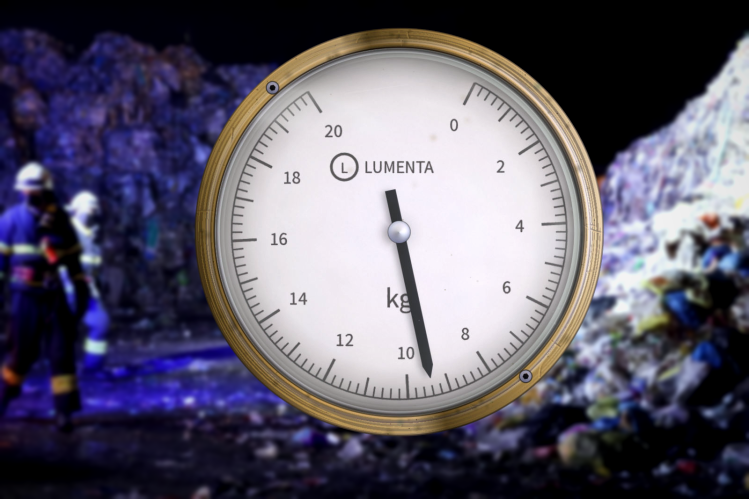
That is **9.4** kg
